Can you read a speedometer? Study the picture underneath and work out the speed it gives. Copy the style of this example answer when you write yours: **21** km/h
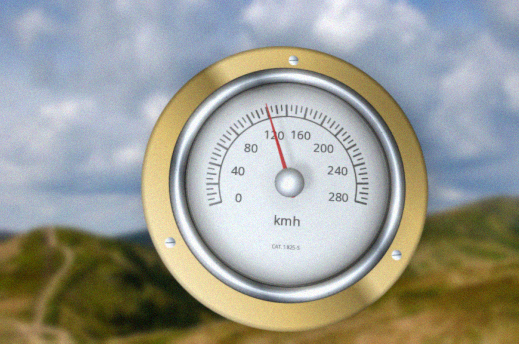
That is **120** km/h
